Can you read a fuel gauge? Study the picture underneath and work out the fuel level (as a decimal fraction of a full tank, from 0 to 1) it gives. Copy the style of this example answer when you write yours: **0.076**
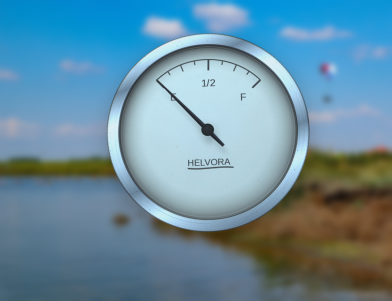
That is **0**
